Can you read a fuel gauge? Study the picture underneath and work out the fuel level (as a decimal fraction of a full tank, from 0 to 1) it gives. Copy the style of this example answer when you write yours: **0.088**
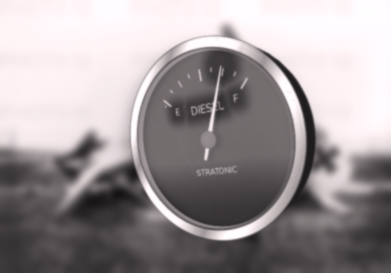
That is **0.75**
